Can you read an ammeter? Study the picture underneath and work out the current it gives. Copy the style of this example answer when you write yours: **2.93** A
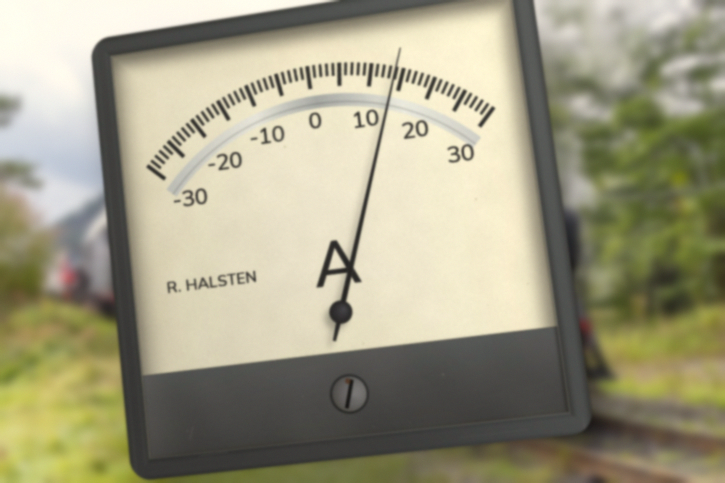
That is **14** A
